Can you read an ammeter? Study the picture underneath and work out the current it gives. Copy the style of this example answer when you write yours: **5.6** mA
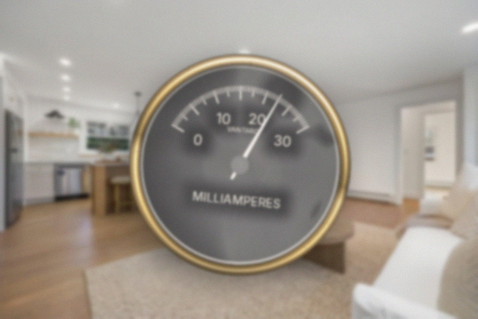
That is **22.5** mA
